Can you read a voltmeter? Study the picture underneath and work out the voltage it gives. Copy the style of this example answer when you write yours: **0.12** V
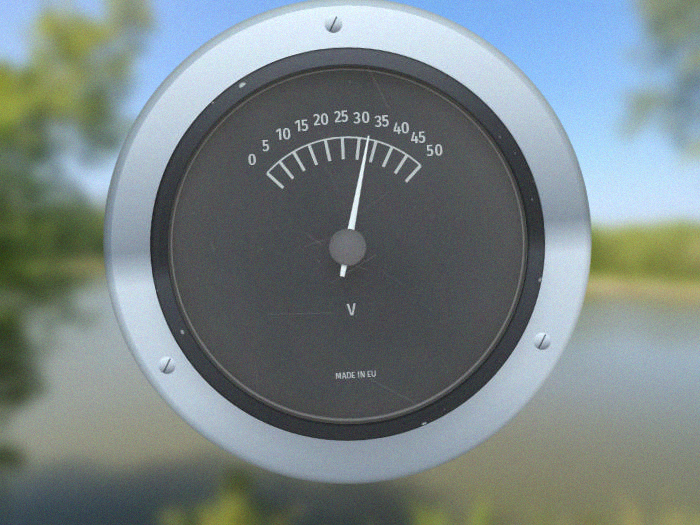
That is **32.5** V
